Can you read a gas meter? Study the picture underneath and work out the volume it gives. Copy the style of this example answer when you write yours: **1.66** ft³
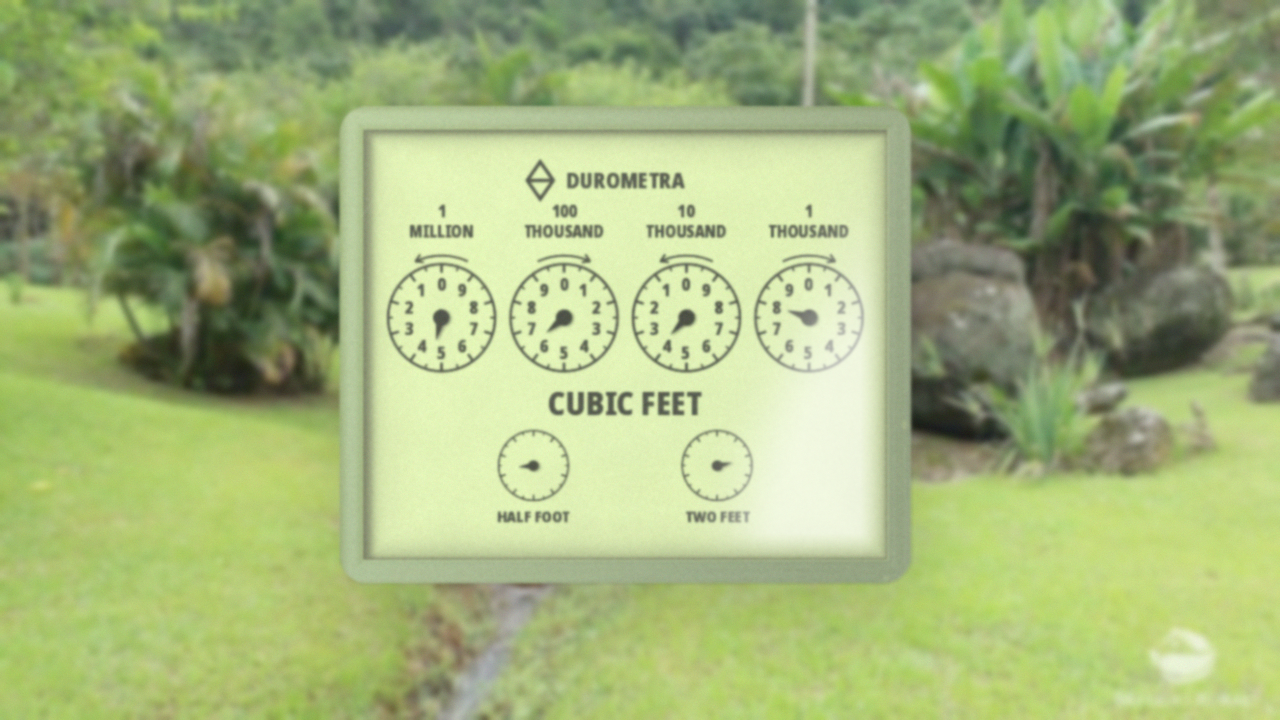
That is **463800** ft³
